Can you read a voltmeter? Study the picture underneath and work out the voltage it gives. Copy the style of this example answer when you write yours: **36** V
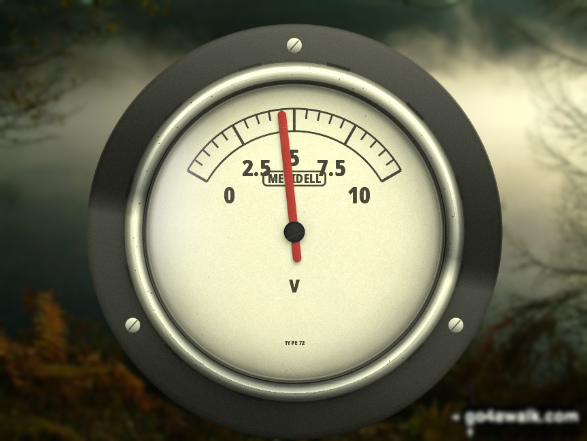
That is **4.5** V
